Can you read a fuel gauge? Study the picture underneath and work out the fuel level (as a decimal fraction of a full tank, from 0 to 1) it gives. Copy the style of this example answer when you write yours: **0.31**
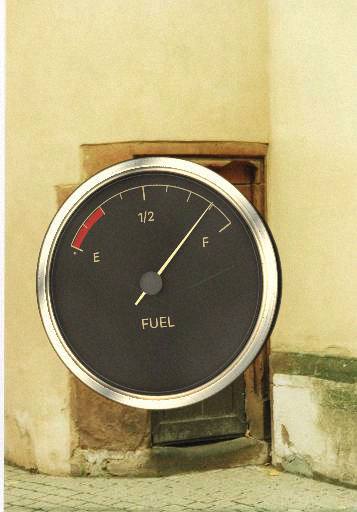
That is **0.875**
